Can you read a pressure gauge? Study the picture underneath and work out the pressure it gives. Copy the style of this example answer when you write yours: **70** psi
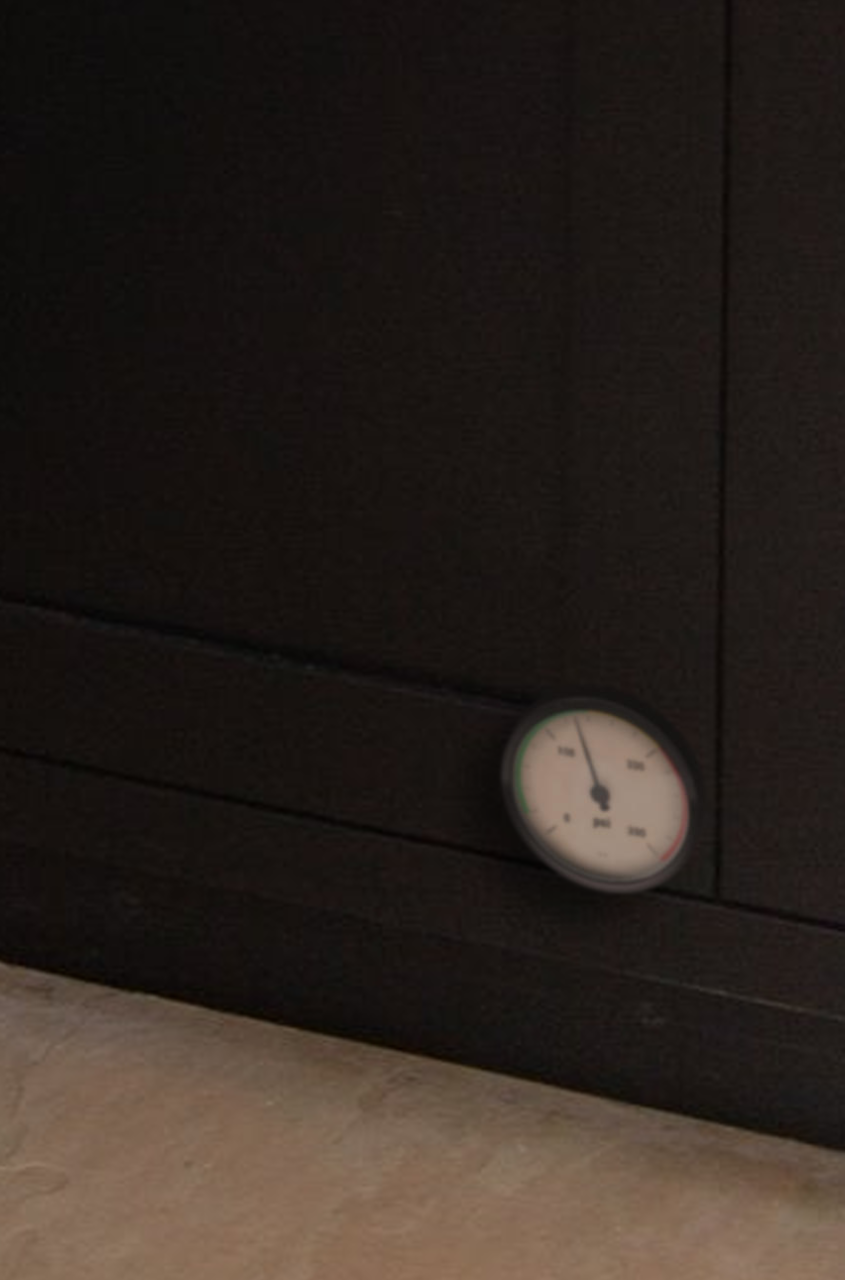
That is **130** psi
